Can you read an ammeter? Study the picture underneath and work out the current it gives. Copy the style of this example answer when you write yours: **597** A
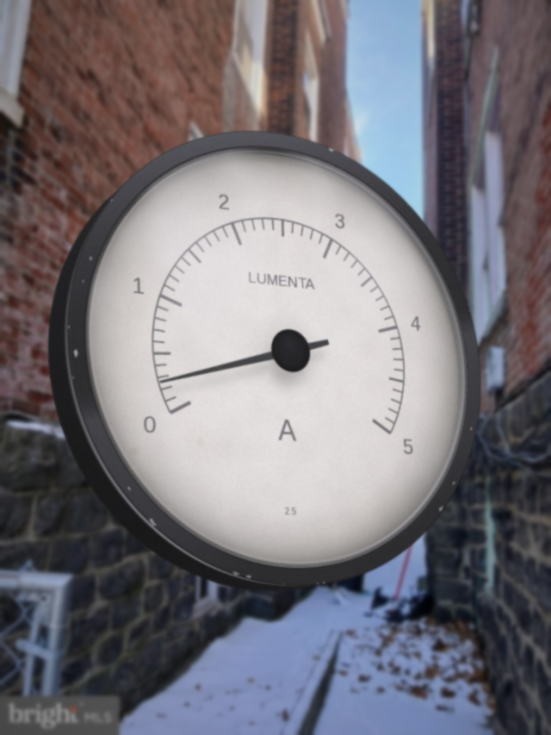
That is **0.25** A
